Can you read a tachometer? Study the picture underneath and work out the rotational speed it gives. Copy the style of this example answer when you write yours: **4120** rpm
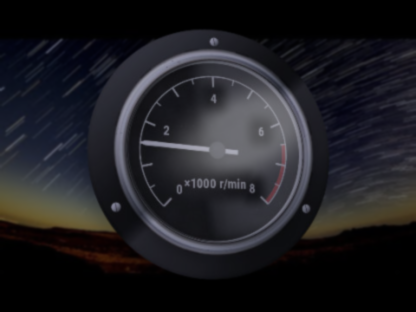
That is **1500** rpm
